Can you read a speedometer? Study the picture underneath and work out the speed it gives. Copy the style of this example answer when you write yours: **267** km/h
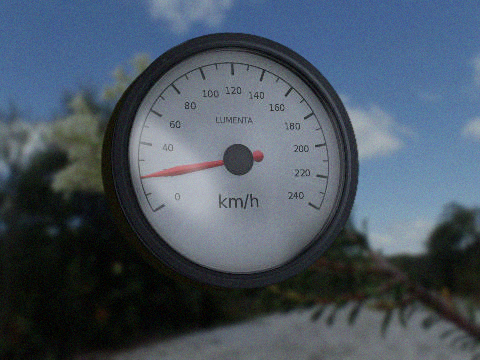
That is **20** km/h
